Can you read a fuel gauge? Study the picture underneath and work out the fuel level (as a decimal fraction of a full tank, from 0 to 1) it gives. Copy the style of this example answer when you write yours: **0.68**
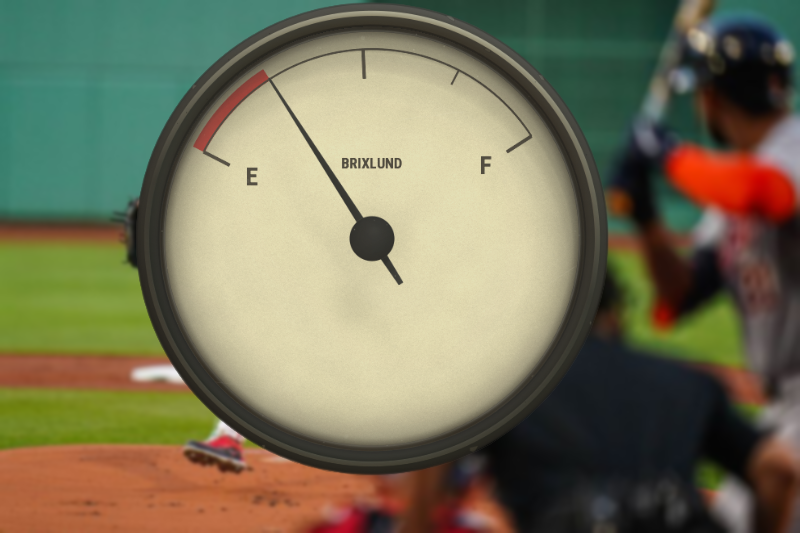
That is **0.25**
